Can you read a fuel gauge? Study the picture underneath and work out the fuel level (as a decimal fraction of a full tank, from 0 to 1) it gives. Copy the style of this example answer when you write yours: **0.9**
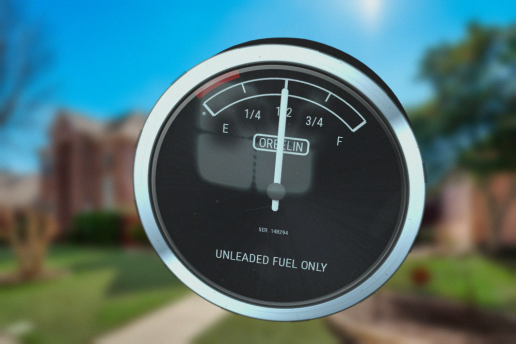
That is **0.5**
